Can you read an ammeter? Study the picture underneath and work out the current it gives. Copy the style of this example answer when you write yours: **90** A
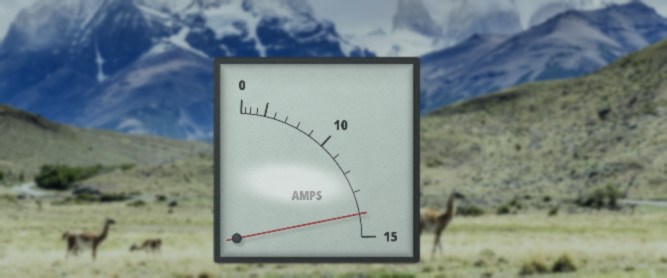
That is **14** A
